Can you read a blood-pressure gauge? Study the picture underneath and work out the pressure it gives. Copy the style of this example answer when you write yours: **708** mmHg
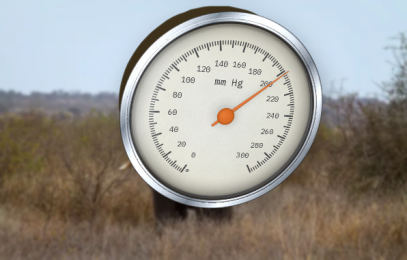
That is **200** mmHg
